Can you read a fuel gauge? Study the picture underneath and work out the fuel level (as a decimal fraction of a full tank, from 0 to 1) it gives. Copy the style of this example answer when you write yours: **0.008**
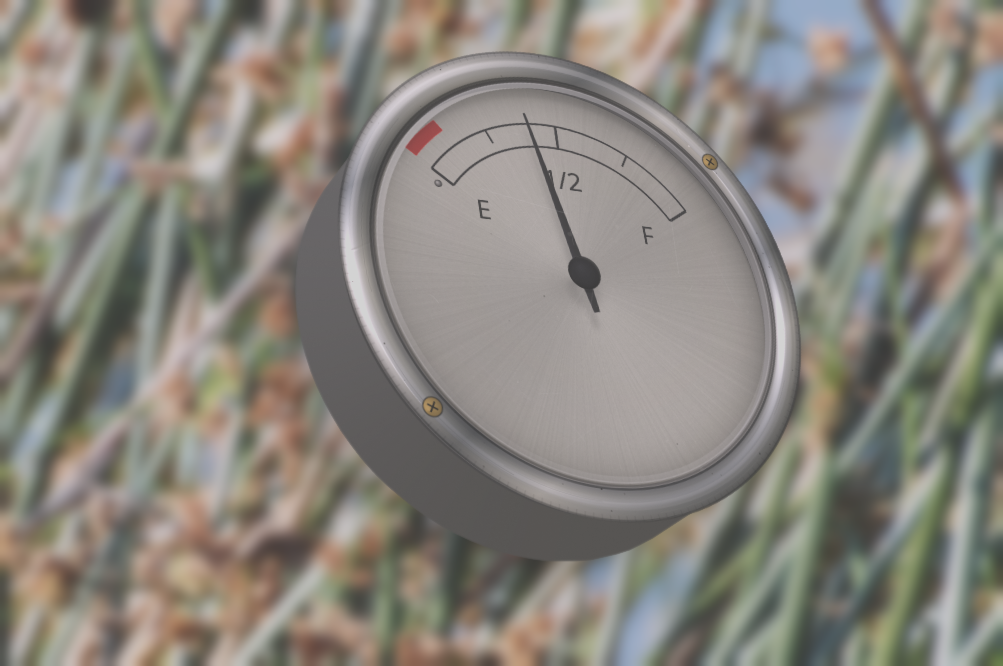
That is **0.375**
